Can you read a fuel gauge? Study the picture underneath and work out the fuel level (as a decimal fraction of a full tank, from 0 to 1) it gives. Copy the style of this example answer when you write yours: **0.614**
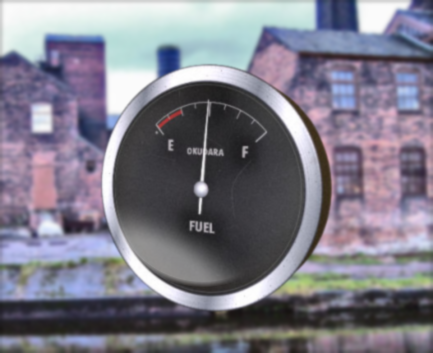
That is **0.5**
